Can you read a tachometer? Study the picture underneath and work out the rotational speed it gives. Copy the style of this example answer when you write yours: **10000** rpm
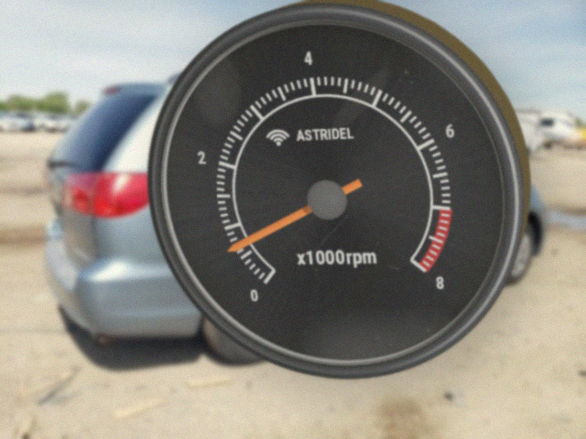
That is **700** rpm
